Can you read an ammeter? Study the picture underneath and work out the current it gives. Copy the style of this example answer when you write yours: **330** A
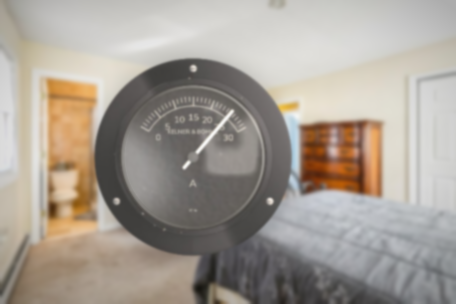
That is **25** A
